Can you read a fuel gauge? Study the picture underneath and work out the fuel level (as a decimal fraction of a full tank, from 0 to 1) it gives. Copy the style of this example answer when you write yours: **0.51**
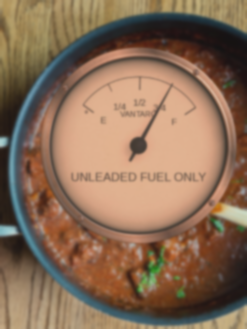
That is **0.75**
